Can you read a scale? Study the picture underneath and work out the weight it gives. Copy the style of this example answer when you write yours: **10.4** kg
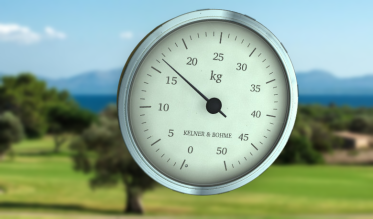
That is **16.5** kg
